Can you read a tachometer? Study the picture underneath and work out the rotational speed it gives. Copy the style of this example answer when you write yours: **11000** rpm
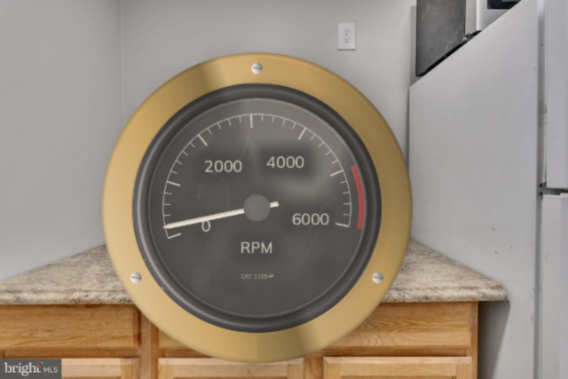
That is **200** rpm
